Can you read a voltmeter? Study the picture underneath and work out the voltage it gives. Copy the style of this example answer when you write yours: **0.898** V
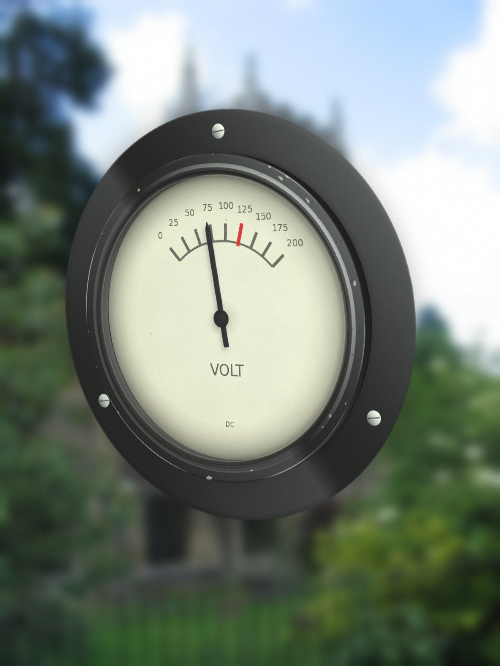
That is **75** V
